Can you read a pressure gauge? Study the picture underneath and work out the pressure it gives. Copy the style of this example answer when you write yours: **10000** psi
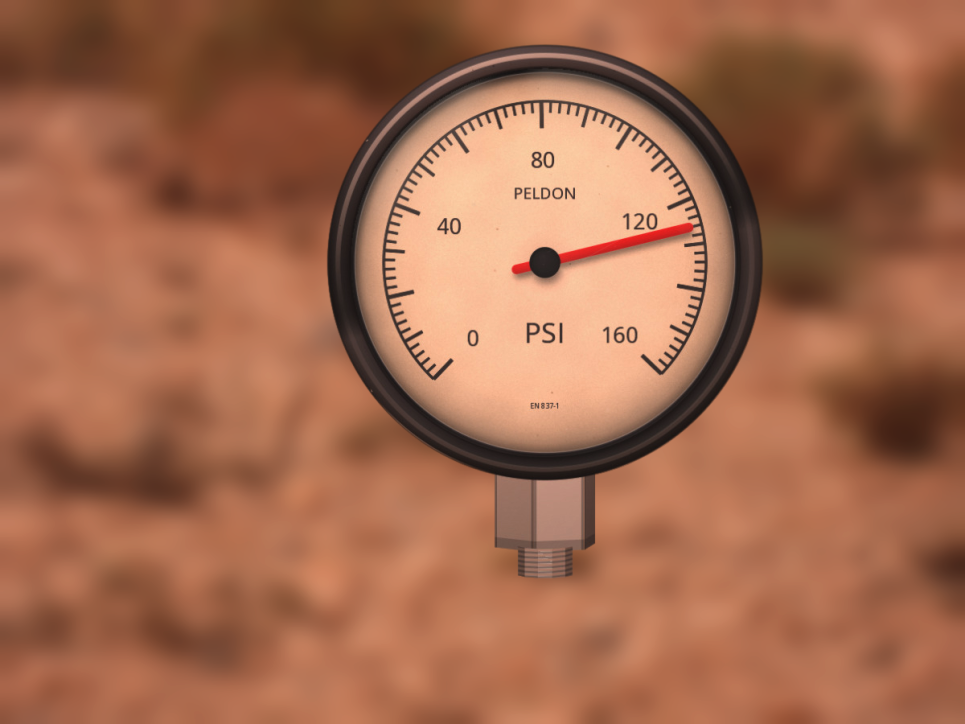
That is **126** psi
